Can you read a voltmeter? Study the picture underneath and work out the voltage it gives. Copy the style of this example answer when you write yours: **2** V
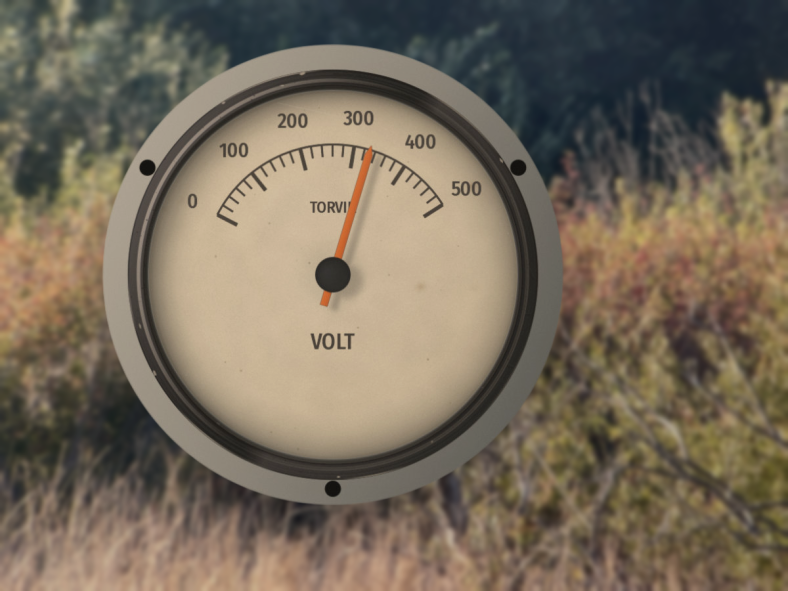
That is **330** V
